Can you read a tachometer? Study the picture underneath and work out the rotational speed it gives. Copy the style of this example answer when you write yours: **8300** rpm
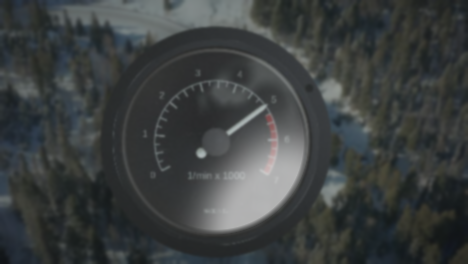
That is **5000** rpm
